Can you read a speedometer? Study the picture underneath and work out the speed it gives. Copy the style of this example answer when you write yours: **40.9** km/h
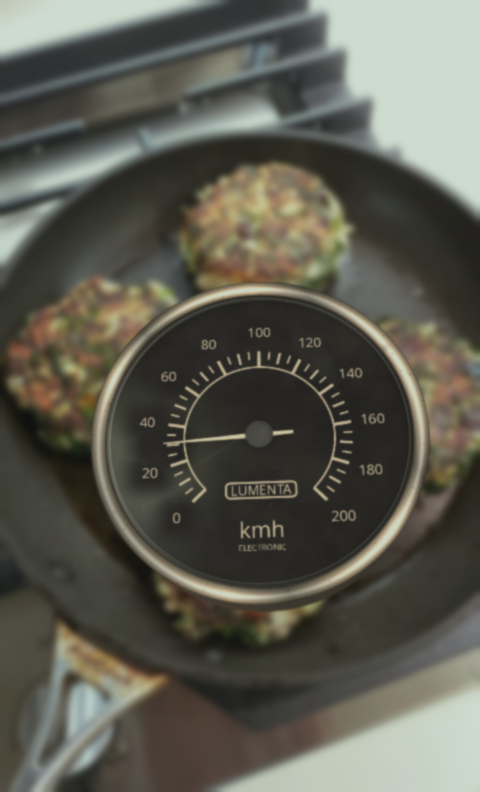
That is **30** km/h
